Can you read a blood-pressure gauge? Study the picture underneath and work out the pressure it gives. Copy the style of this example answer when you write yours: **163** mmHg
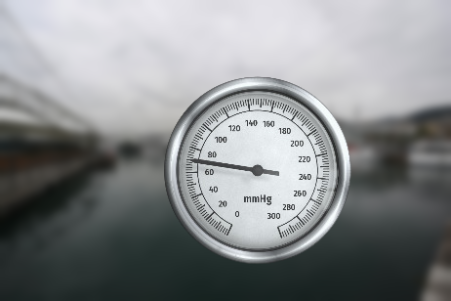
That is **70** mmHg
